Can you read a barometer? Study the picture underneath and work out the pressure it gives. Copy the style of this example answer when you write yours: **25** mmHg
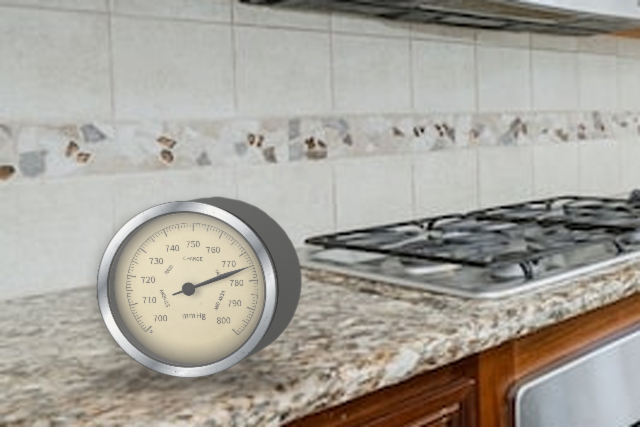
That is **775** mmHg
